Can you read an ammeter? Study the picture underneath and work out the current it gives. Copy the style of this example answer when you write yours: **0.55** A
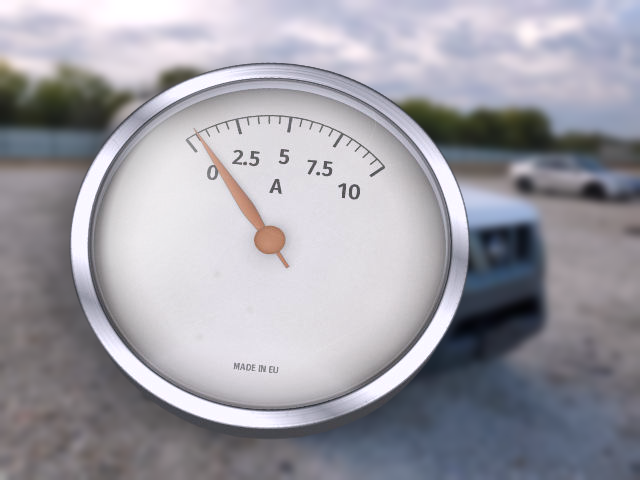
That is **0.5** A
